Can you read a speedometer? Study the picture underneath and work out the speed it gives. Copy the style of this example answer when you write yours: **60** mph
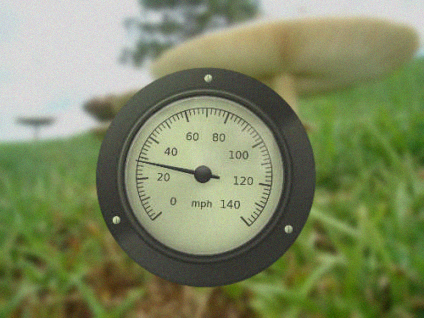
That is **28** mph
